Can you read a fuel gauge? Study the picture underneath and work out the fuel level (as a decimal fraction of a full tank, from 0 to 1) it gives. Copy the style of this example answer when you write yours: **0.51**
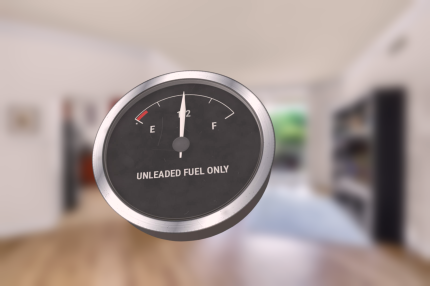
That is **0.5**
